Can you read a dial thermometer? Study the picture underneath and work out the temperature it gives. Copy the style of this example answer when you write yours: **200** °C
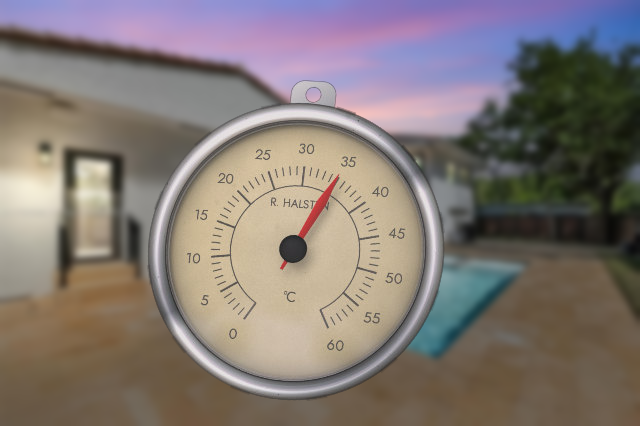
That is **35** °C
